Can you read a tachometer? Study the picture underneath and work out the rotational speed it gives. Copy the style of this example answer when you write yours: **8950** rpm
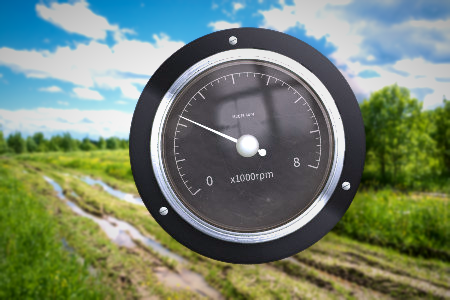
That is **2200** rpm
